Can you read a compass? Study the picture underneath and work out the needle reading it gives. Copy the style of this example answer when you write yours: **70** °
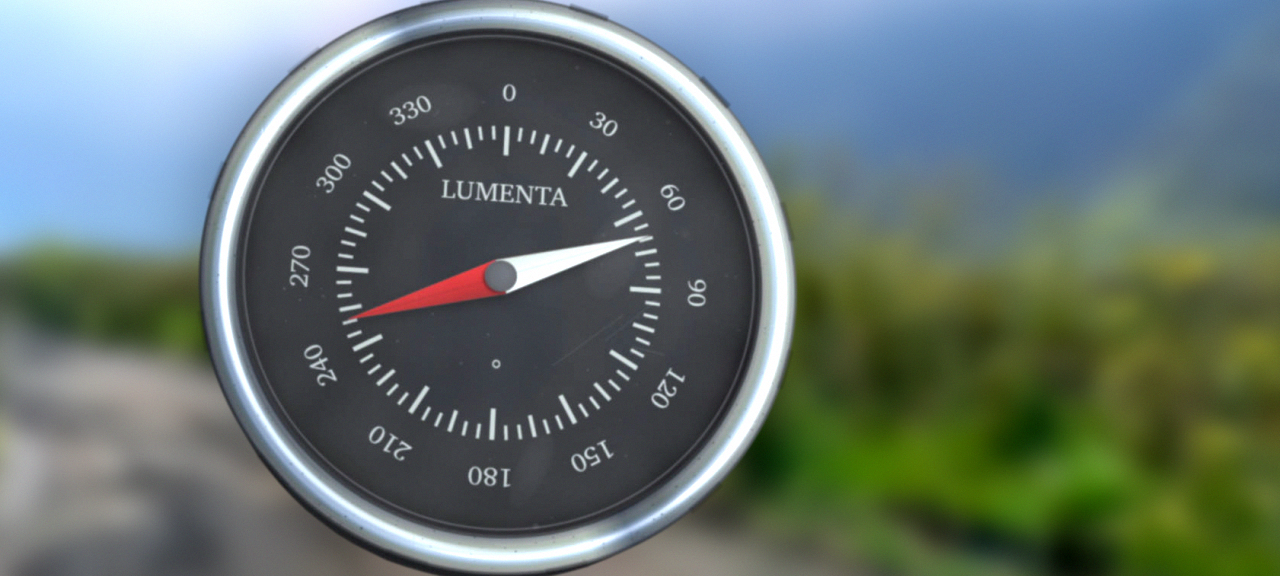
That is **250** °
